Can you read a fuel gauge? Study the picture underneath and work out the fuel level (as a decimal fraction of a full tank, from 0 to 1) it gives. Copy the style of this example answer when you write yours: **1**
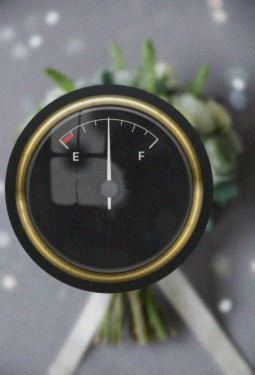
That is **0.5**
